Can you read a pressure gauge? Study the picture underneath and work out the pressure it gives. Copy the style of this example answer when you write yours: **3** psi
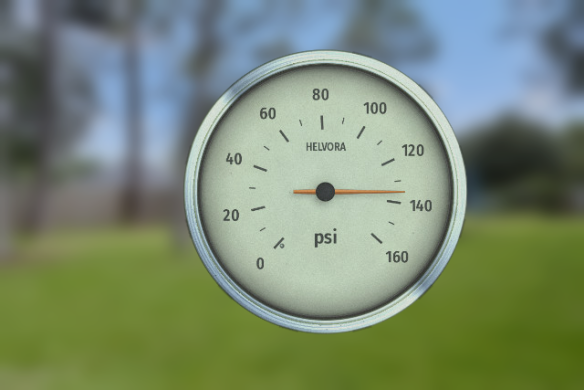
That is **135** psi
